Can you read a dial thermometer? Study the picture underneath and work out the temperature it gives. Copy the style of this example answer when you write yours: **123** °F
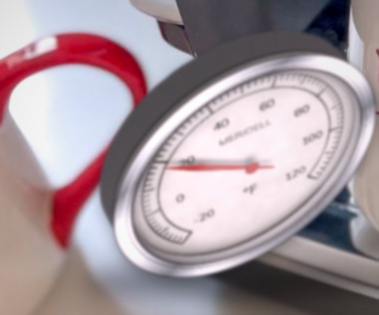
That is **20** °F
